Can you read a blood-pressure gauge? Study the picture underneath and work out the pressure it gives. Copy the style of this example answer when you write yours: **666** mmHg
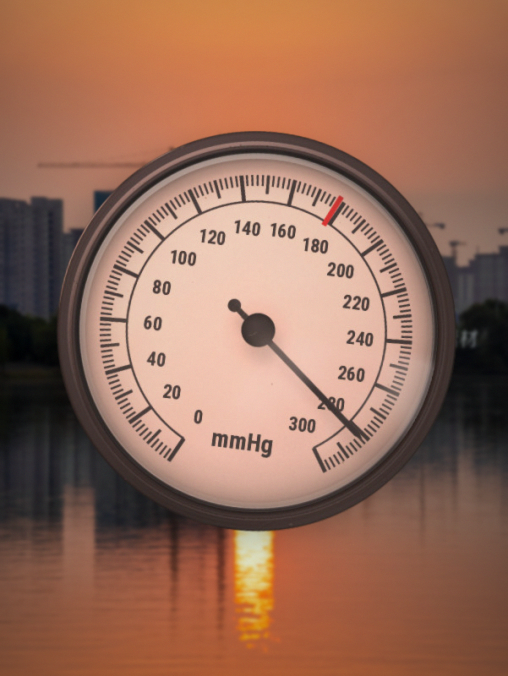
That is **282** mmHg
